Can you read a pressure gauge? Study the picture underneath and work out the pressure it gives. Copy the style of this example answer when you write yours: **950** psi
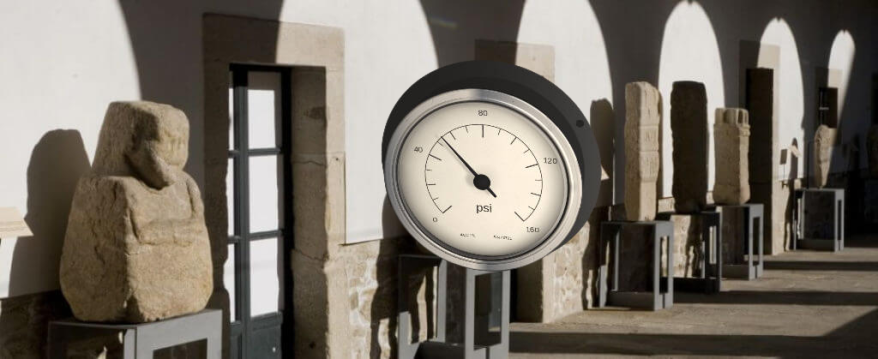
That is **55** psi
